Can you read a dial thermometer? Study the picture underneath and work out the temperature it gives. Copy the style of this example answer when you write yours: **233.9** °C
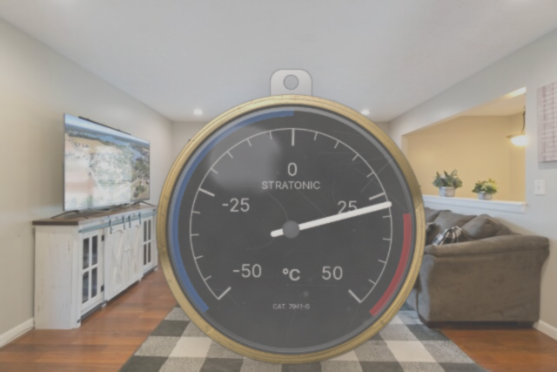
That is **27.5** °C
